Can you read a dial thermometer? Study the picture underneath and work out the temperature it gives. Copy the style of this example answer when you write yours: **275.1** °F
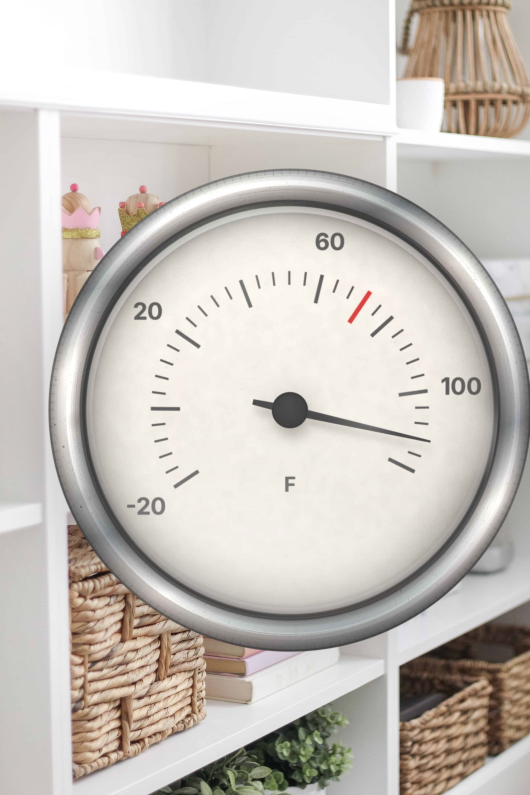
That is **112** °F
